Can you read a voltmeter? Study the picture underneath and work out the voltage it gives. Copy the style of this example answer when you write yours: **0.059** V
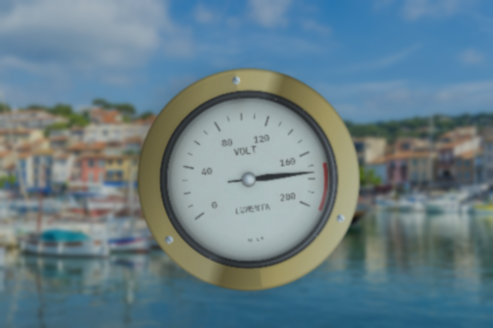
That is **175** V
